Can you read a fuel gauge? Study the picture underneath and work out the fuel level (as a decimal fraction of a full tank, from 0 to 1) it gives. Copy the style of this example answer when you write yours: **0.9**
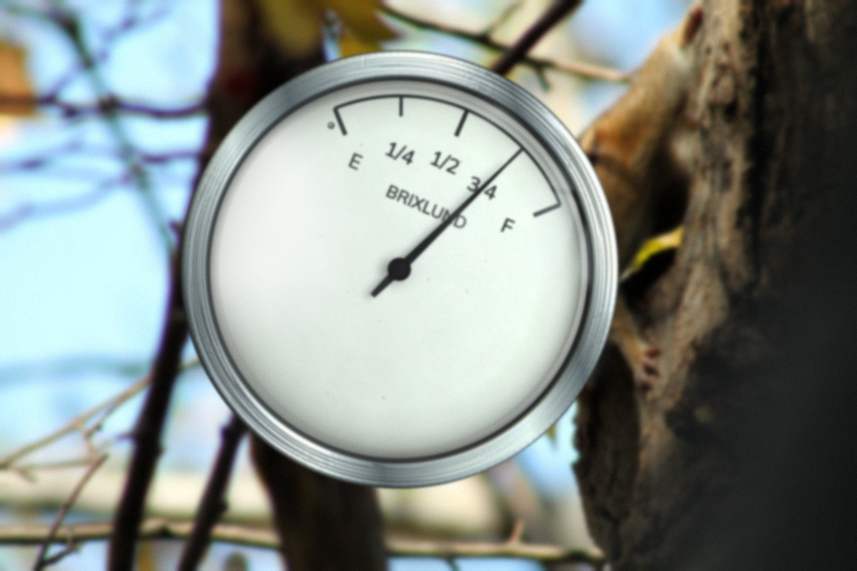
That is **0.75**
